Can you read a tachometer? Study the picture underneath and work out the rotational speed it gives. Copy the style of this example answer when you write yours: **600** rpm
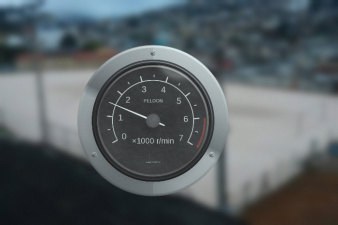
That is **1500** rpm
